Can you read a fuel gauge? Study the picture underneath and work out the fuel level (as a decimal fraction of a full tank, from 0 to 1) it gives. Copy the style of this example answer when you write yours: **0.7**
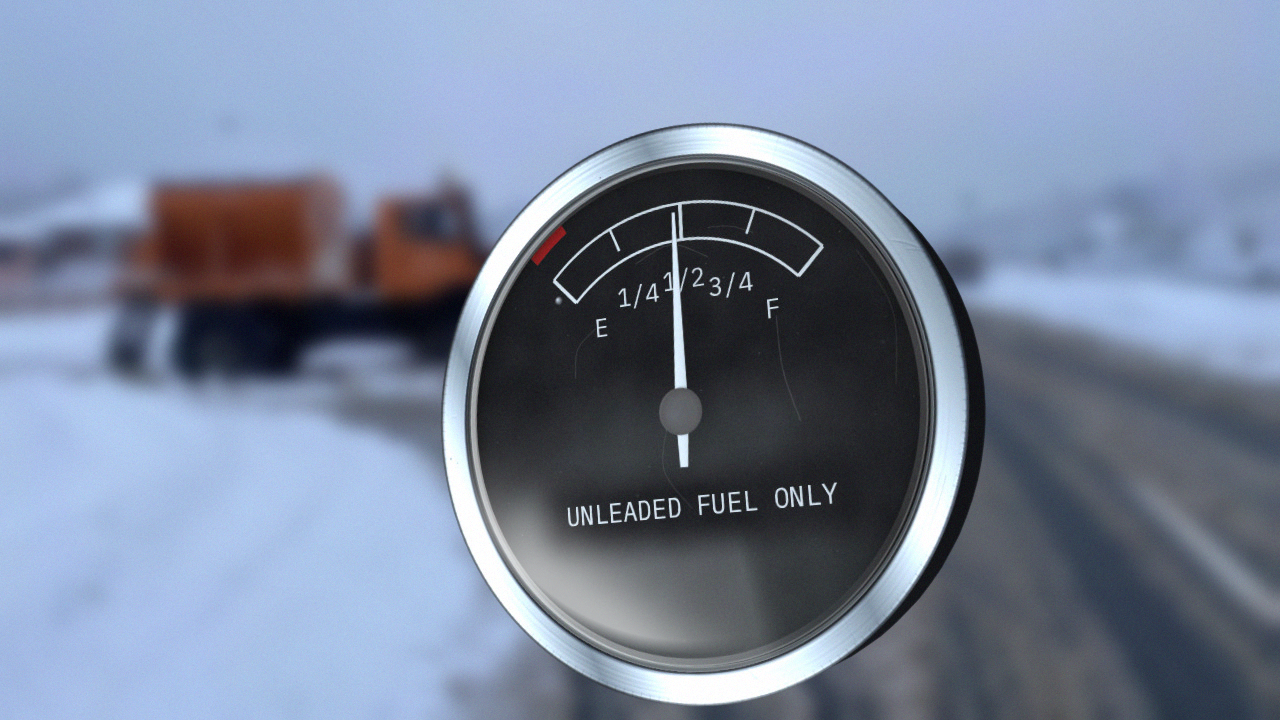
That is **0.5**
